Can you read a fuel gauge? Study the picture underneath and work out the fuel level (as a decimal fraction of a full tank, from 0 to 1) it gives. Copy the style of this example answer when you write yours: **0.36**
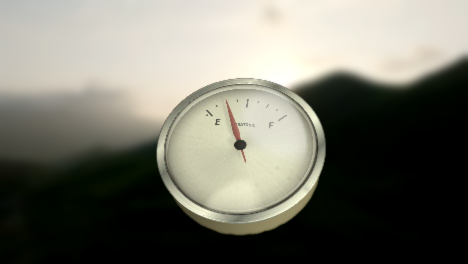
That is **0.25**
